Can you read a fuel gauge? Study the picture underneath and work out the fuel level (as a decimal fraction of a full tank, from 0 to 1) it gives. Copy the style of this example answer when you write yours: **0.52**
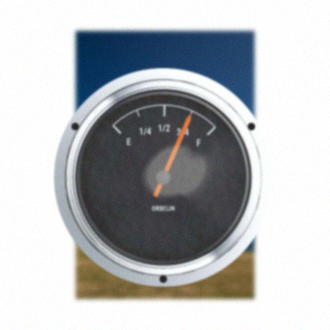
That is **0.75**
